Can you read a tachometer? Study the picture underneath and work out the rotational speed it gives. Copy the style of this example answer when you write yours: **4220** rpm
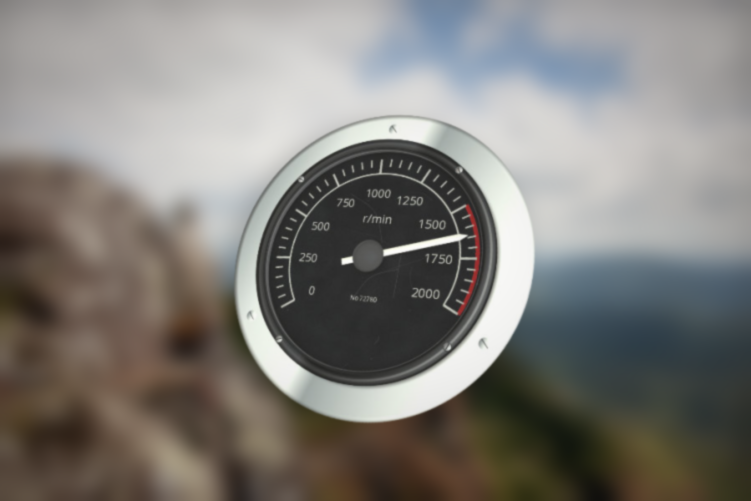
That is **1650** rpm
